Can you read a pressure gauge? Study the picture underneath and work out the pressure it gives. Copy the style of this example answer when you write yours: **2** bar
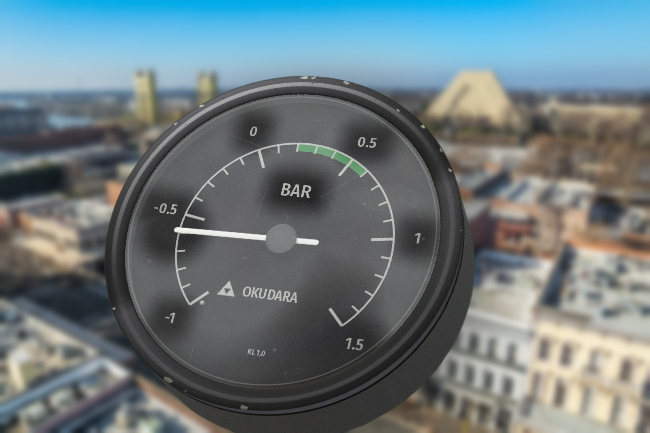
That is **-0.6** bar
